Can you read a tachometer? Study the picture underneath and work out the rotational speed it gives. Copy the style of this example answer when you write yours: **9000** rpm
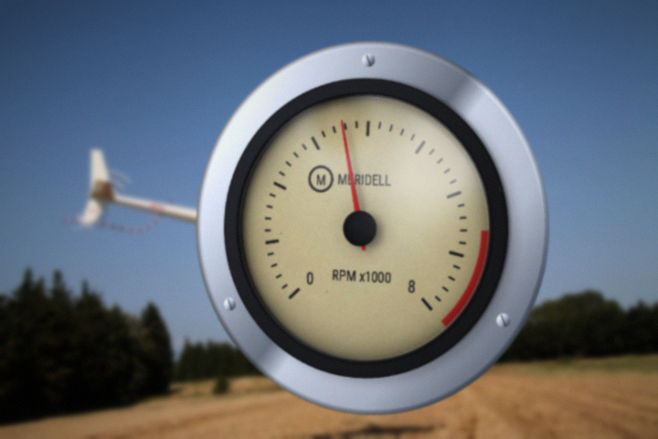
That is **3600** rpm
